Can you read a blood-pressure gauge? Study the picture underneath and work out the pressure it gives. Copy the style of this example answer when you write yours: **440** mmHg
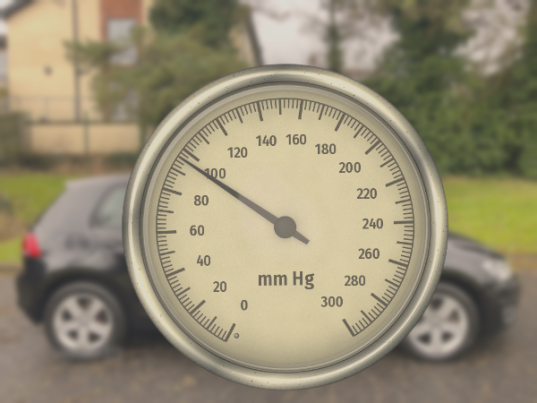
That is **96** mmHg
